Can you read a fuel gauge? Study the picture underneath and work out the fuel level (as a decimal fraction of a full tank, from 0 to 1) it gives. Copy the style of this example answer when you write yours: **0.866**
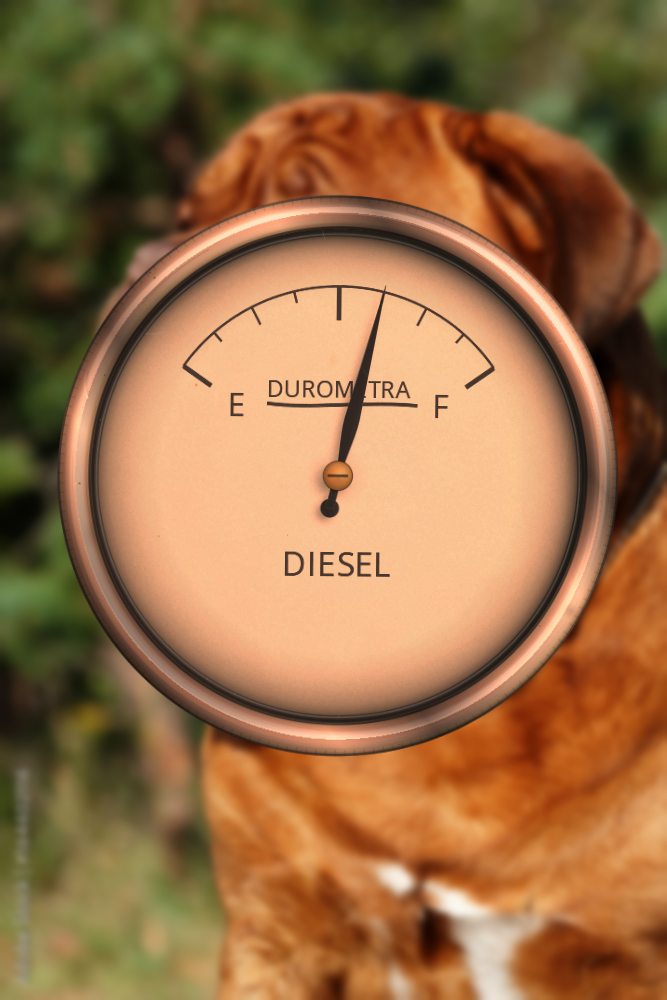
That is **0.625**
